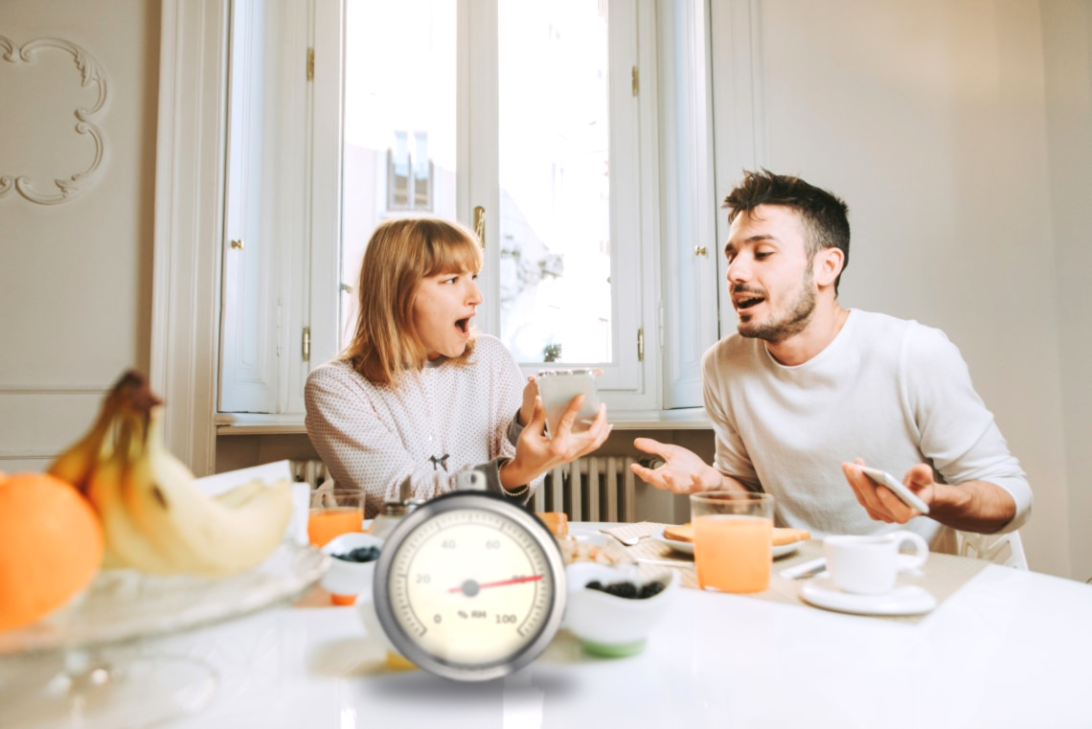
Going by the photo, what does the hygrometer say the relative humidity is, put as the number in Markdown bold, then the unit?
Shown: **80** %
